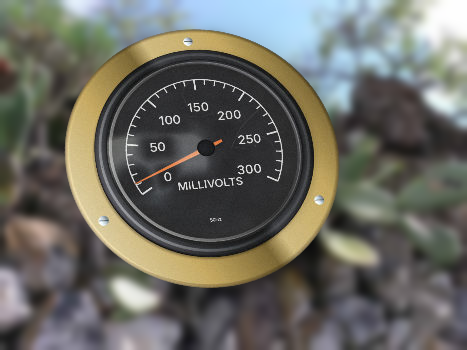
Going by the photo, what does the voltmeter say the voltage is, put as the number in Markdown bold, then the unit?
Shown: **10** mV
